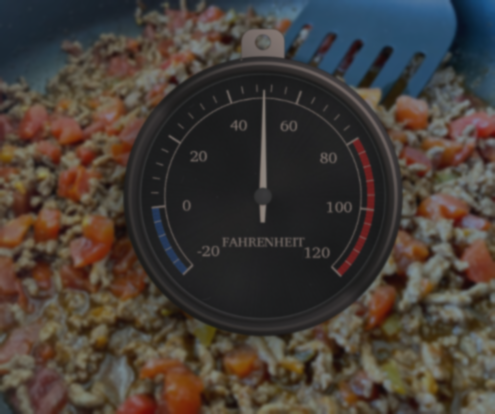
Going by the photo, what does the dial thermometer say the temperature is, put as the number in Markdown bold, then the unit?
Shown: **50** °F
